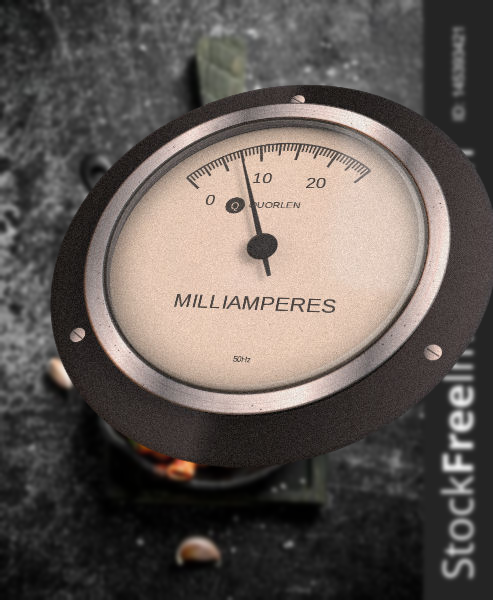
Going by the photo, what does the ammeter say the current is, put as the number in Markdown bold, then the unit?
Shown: **7.5** mA
